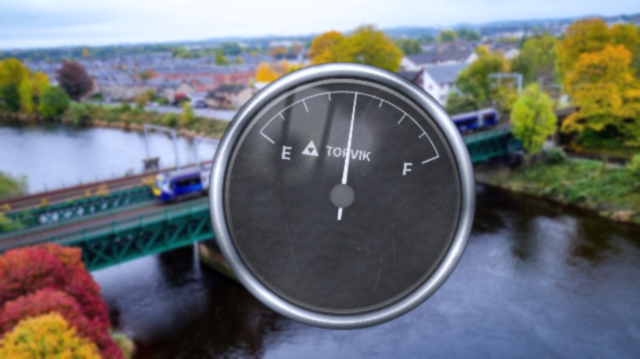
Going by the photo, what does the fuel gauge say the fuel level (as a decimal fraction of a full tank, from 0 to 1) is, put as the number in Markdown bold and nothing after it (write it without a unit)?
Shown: **0.5**
